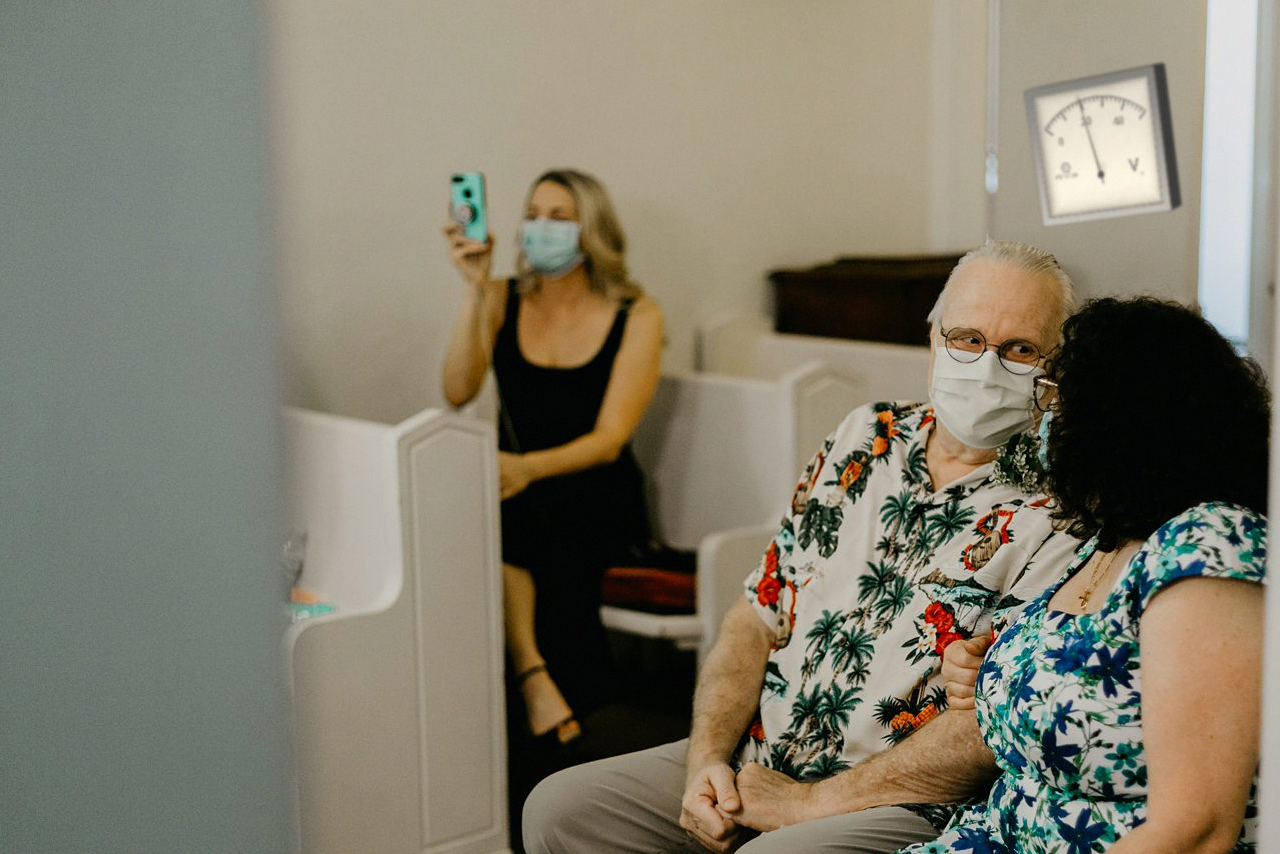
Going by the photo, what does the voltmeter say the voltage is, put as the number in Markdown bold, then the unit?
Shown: **20** V
